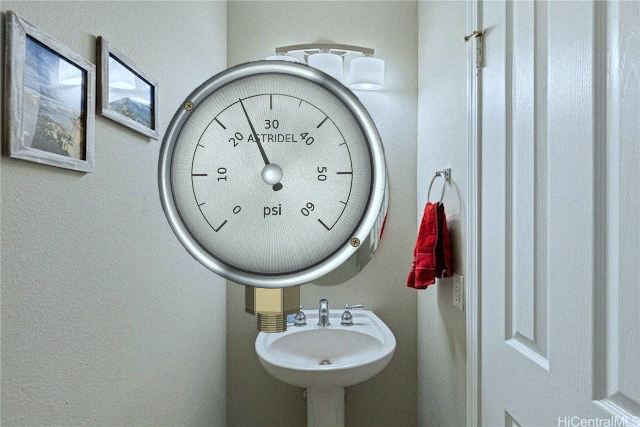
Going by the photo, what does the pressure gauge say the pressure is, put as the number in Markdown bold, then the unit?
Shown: **25** psi
